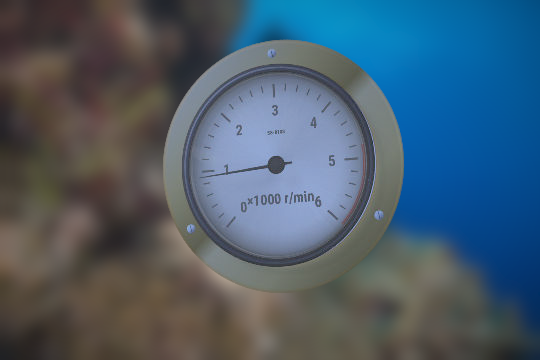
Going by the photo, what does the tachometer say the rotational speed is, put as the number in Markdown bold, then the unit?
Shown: **900** rpm
